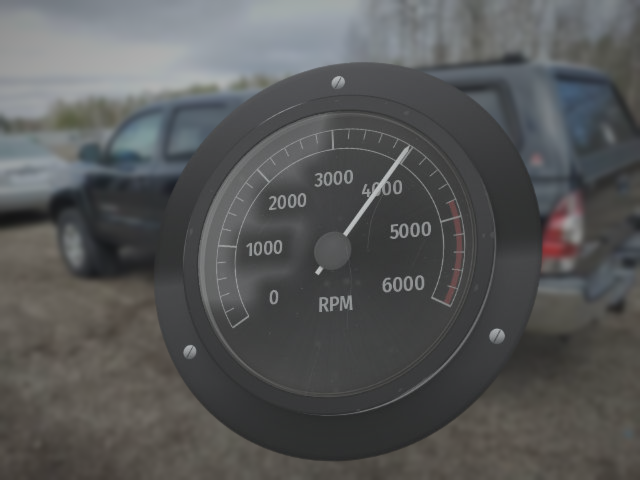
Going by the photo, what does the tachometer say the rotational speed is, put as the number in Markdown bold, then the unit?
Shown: **4000** rpm
